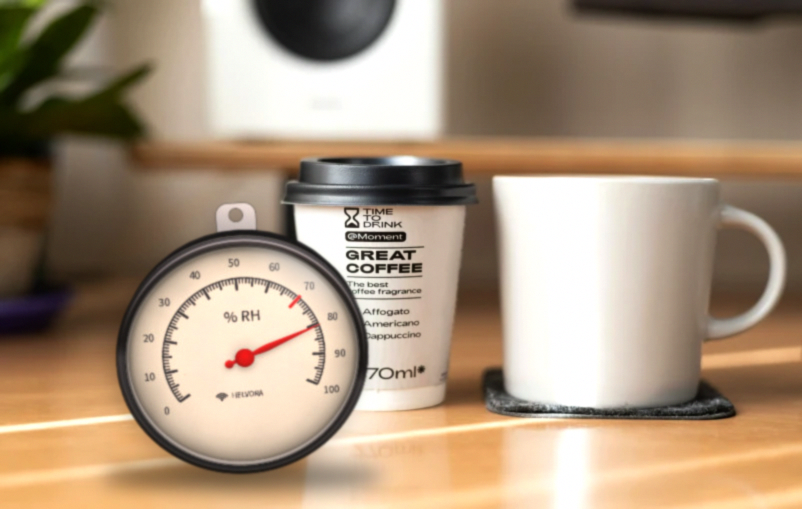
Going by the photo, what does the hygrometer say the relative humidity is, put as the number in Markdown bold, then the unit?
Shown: **80** %
